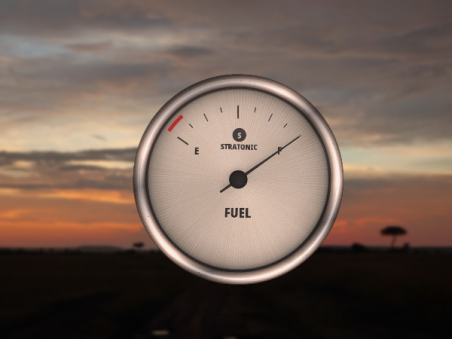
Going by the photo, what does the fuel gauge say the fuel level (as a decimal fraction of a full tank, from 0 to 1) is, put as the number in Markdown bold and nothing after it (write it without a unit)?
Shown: **1**
